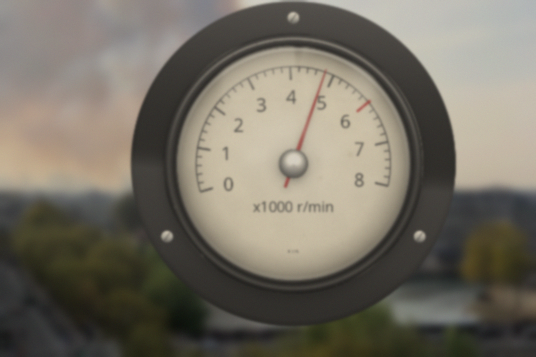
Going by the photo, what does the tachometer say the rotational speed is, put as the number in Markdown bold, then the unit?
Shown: **4800** rpm
